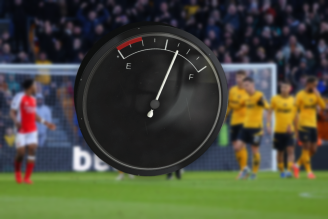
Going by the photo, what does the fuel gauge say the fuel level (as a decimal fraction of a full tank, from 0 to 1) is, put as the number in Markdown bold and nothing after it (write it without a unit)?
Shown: **0.625**
